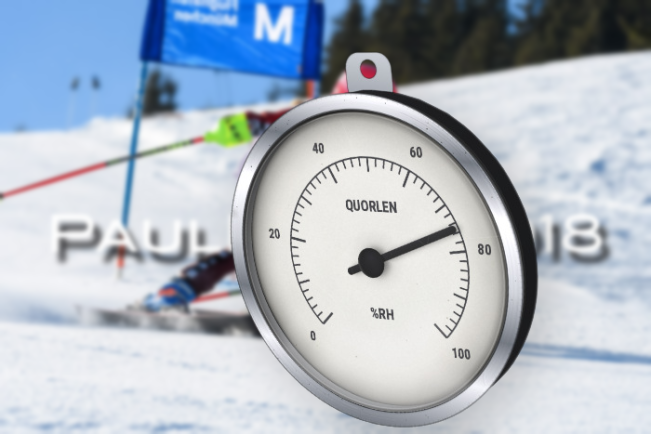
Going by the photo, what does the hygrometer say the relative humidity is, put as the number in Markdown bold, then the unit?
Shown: **75** %
